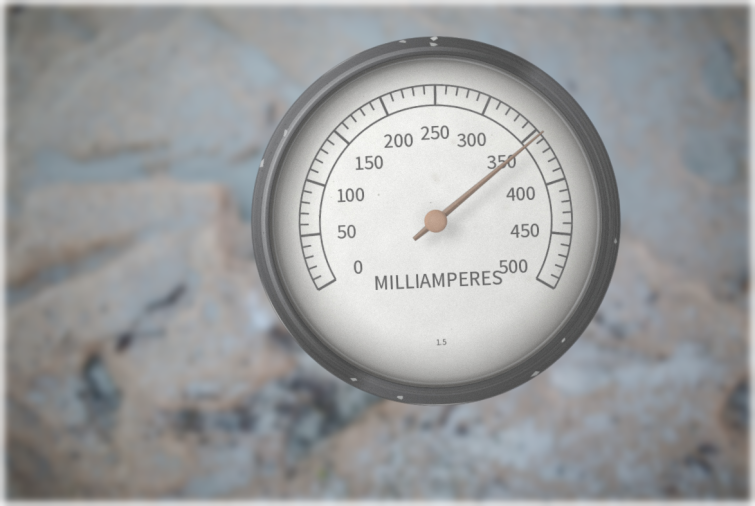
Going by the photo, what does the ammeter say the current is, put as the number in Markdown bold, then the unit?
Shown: **355** mA
